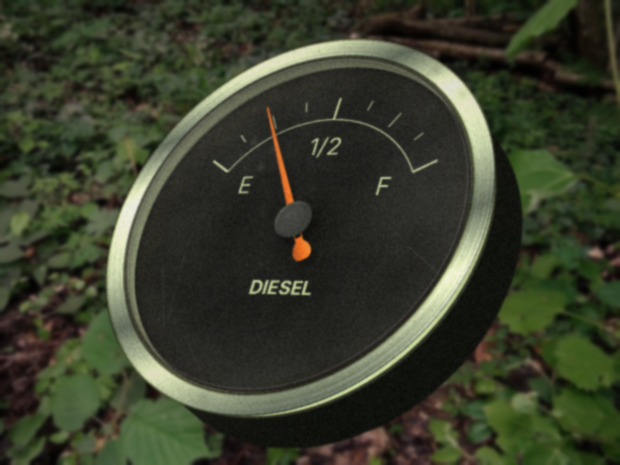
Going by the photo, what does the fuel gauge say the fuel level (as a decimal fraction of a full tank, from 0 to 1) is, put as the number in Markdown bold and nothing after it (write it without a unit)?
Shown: **0.25**
